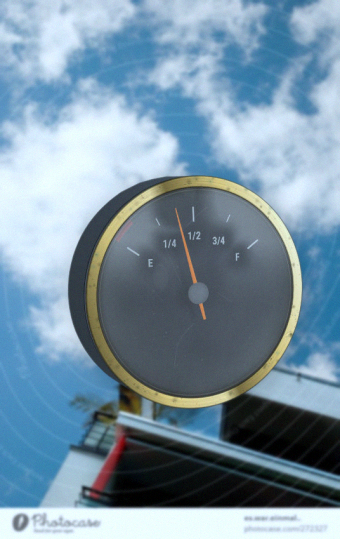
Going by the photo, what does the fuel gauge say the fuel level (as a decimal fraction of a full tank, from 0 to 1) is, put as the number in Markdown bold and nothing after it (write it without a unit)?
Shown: **0.375**
